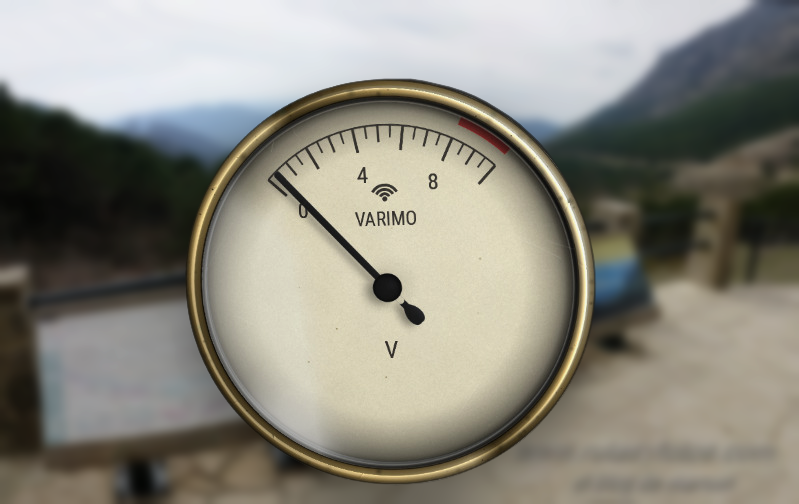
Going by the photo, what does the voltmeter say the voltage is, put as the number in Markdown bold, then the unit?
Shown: **0.5** V
